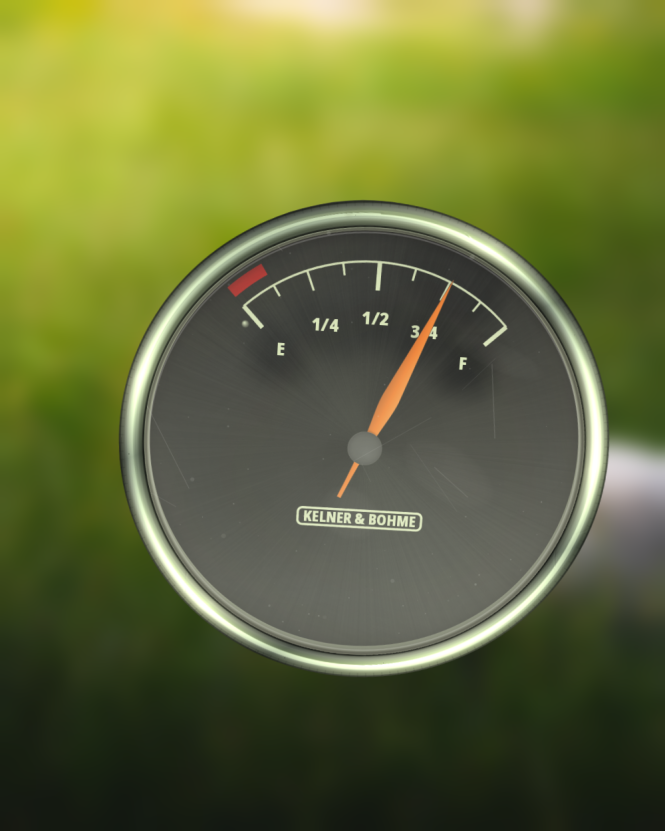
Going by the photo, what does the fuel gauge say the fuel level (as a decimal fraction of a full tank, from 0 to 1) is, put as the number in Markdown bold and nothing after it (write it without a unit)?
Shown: **0.75**
